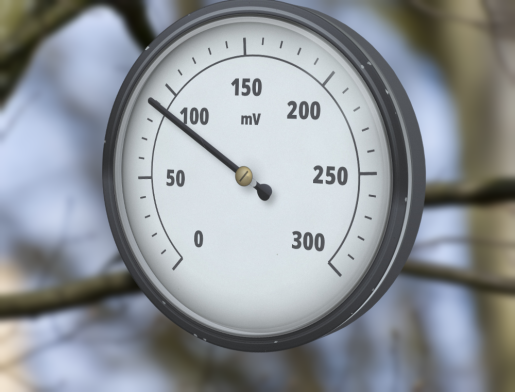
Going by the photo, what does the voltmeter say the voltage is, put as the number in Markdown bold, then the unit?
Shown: **90** mV
